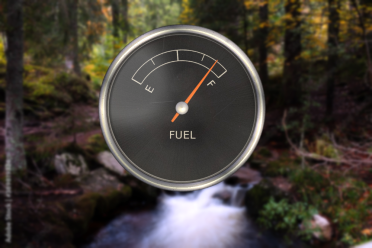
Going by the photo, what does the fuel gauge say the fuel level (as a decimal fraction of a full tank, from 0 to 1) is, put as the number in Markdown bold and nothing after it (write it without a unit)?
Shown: **0.875**
